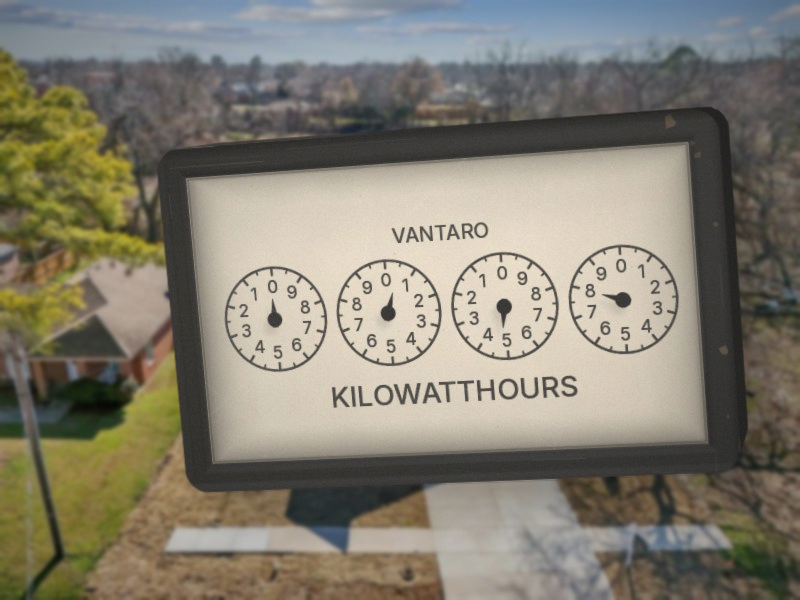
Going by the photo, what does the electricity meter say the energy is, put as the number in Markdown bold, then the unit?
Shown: **48** kWh
